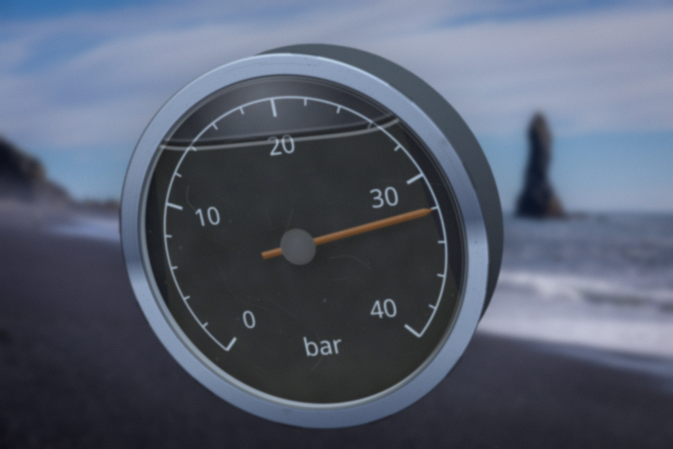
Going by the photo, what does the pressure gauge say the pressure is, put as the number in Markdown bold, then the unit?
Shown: **32** bar
